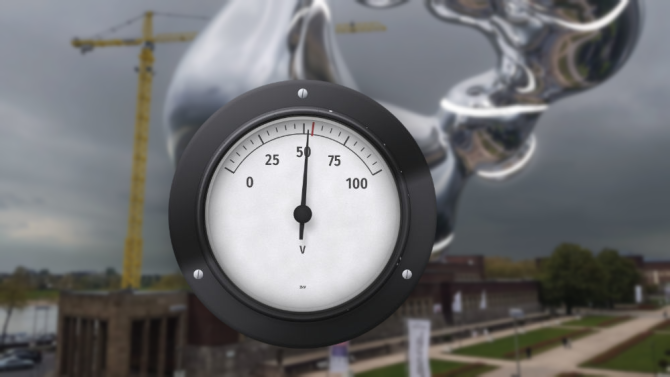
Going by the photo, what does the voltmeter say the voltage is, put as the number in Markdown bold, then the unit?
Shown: **52.5** V
